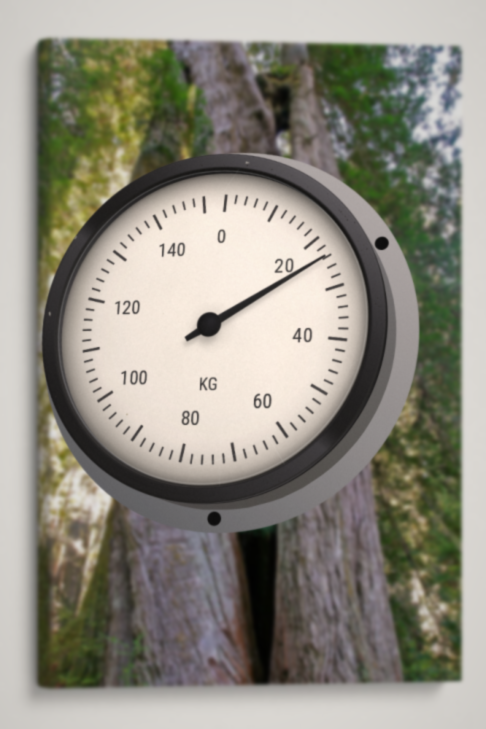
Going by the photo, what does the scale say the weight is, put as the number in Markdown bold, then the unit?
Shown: **24** kg
